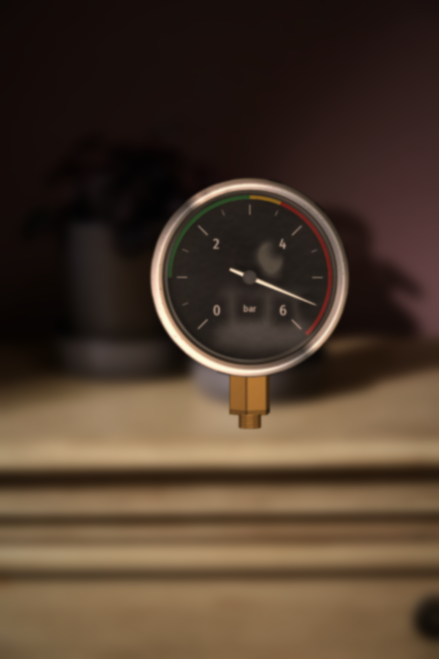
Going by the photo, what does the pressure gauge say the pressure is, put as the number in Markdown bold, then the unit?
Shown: **5.5** bar
